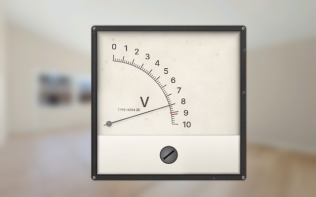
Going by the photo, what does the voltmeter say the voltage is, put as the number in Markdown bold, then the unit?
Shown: **8** V
